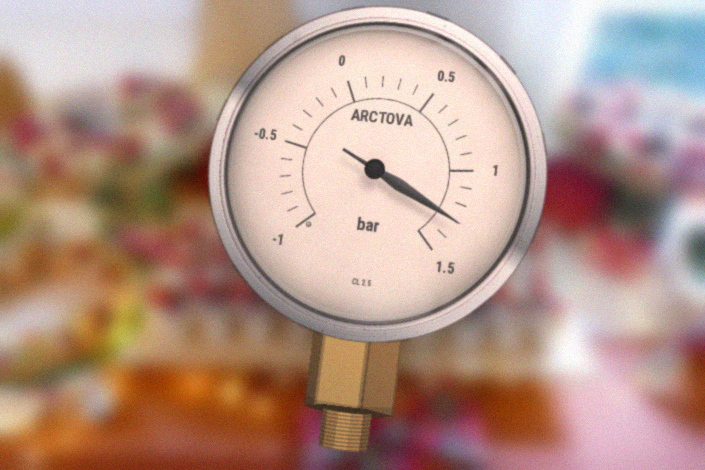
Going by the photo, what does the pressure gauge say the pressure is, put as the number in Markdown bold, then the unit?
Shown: **1.3** bar
